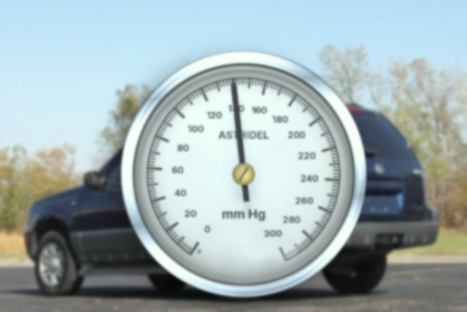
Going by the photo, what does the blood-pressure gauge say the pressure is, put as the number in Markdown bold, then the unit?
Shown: **140** mmHg
